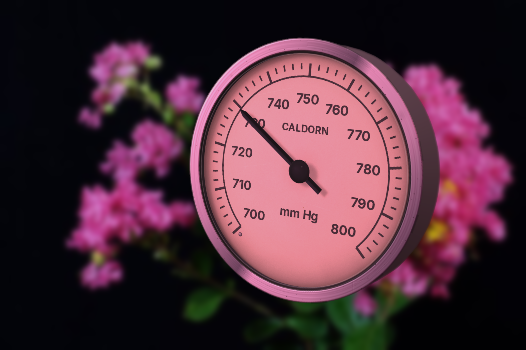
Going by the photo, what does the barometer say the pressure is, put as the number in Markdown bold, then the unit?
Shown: **730** mmHg
